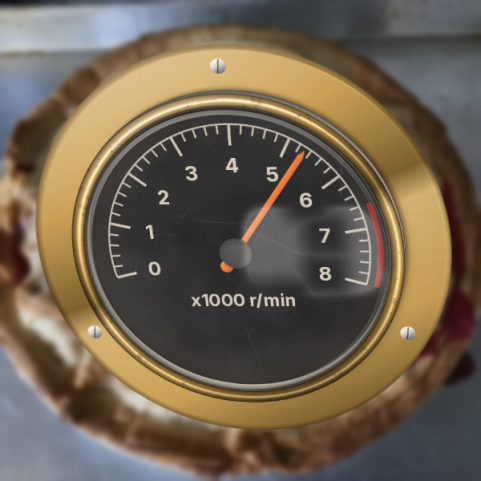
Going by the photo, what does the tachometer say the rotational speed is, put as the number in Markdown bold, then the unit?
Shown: **5300** rpm
